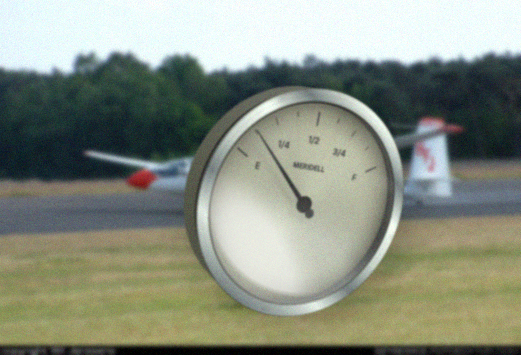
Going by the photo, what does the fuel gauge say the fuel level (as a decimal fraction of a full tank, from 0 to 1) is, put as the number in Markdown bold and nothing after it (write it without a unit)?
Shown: **0.125**
